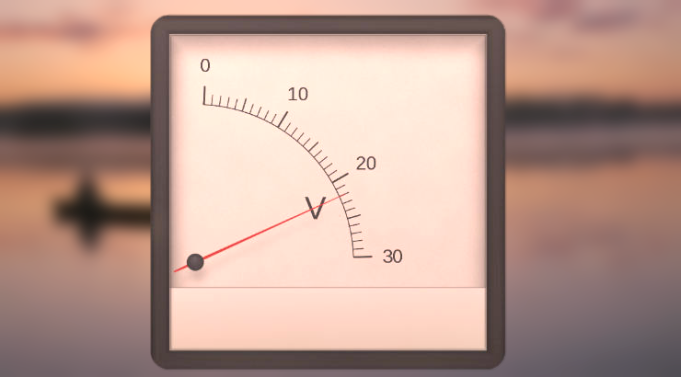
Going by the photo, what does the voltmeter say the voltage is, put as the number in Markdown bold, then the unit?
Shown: **22** V
